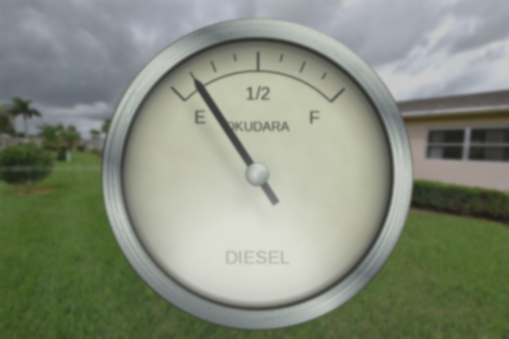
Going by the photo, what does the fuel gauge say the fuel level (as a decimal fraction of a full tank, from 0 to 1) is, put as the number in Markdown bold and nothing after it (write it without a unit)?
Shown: **0.125**
